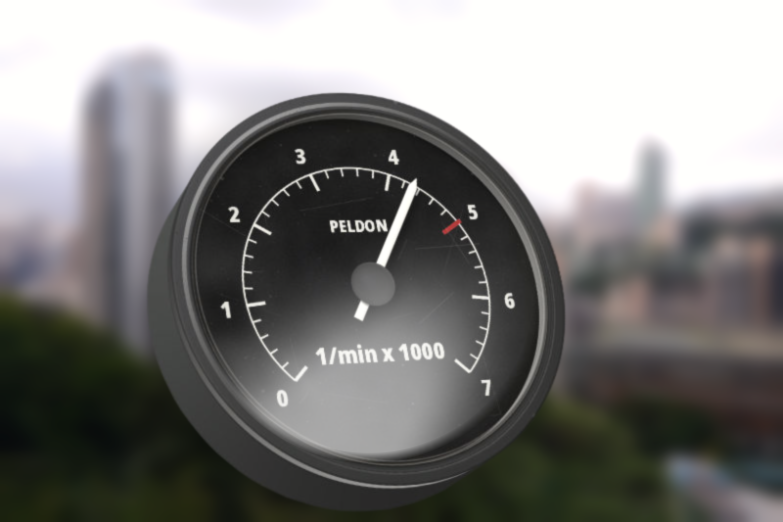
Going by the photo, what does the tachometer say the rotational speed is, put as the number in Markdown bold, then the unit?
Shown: **4300** rpm
